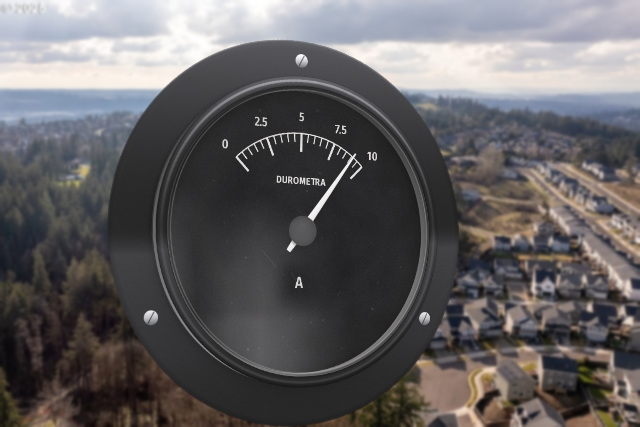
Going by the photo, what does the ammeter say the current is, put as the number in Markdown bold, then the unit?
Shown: **9** A
